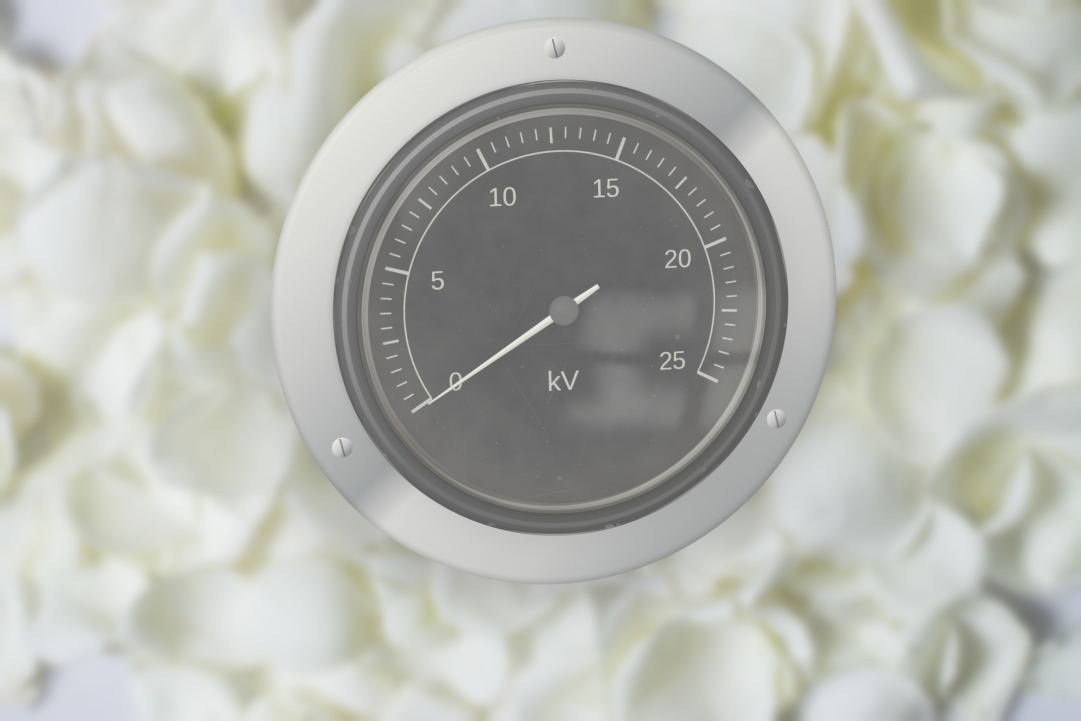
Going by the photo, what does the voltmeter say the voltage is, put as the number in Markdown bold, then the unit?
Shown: **0** kV
